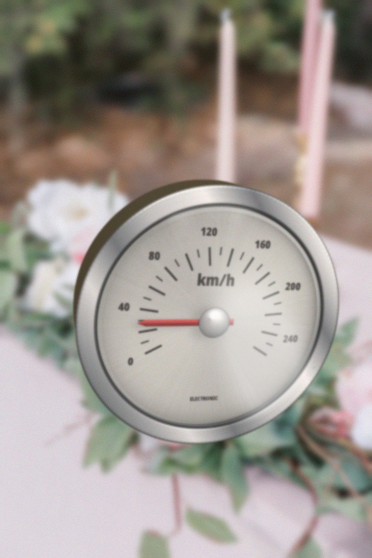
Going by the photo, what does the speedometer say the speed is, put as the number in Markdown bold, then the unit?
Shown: **30** km/h
